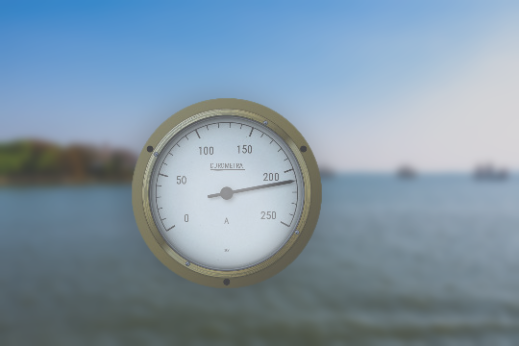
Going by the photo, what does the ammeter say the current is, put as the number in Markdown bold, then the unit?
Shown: **210** A
